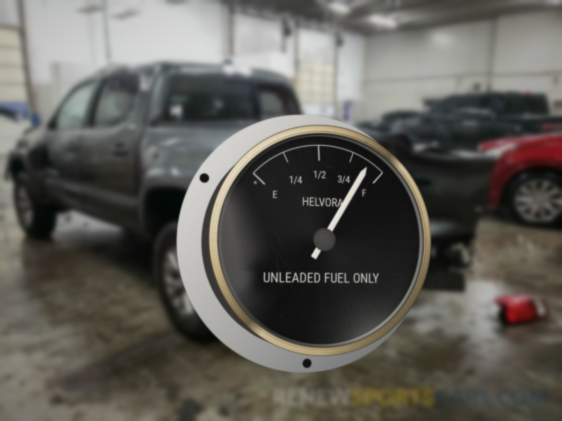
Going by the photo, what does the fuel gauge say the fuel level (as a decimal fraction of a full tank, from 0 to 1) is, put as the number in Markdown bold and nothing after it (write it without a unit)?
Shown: **0.875**
